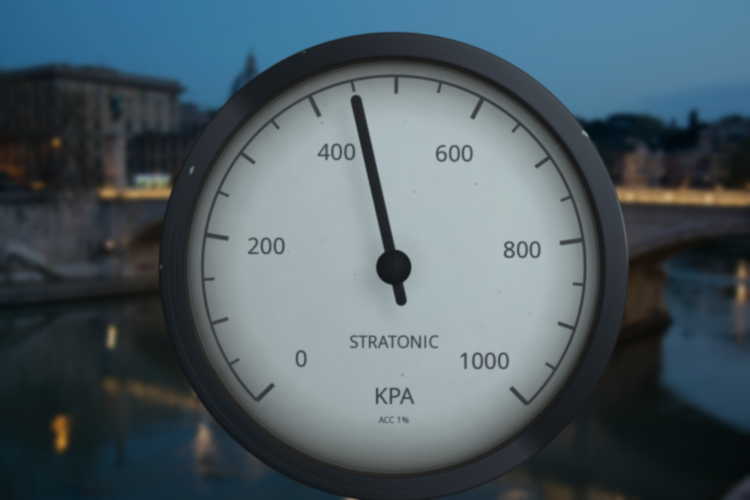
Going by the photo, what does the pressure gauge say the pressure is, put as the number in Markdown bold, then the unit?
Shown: **450** kPa
